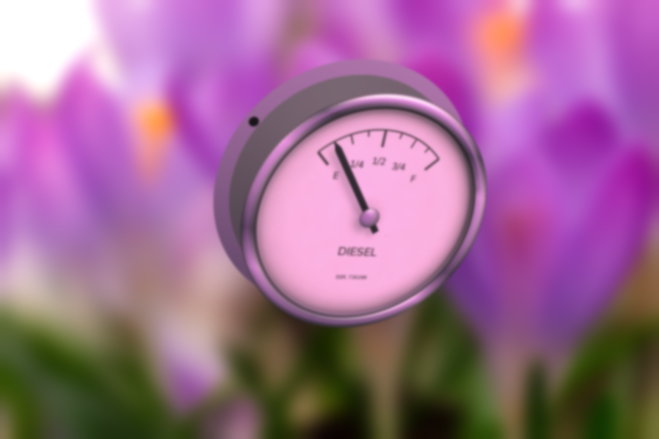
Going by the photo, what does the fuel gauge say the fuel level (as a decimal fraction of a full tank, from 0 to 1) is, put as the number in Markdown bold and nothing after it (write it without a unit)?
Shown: **0.125**
